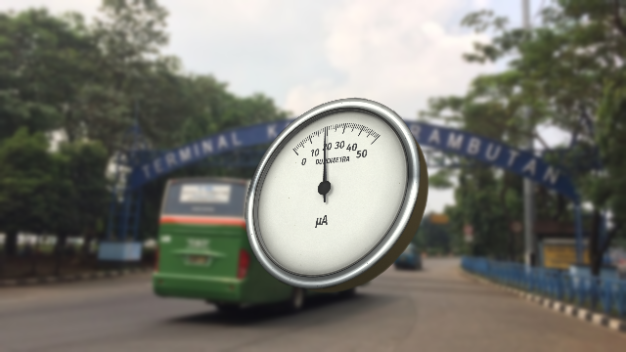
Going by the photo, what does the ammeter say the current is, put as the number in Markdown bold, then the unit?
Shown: **20** µA
